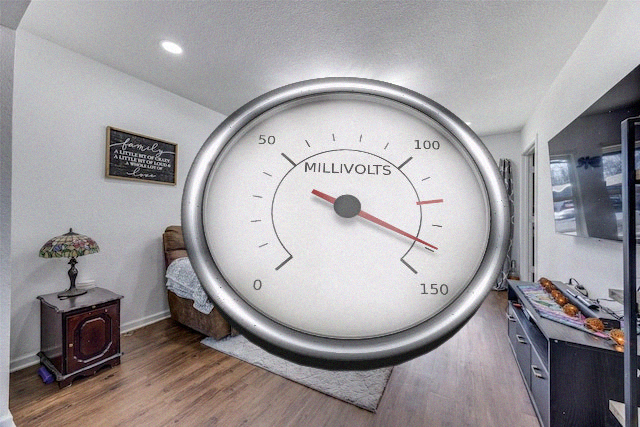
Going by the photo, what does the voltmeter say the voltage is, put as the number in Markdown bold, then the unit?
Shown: **140** mV
